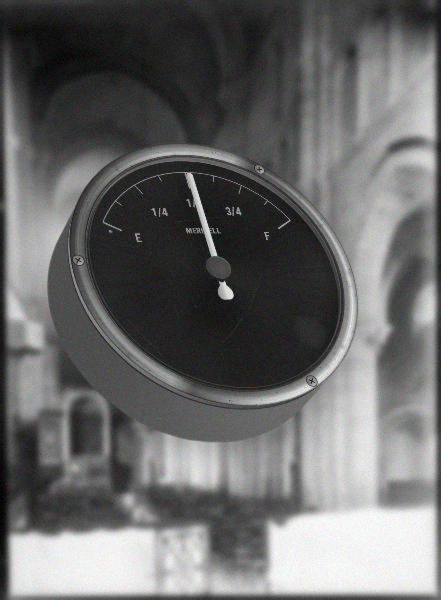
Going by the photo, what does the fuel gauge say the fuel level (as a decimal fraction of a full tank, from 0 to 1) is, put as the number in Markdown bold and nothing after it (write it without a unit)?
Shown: **0.5**
